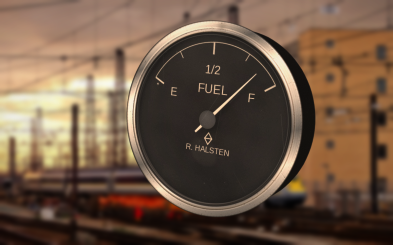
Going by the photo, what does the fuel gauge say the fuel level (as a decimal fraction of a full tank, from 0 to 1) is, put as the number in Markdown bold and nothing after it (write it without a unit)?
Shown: **0.875**
